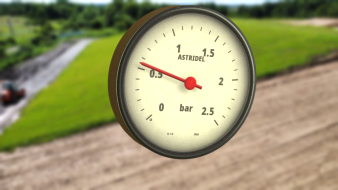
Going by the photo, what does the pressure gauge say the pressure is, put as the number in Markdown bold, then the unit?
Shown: **0.55** bar
